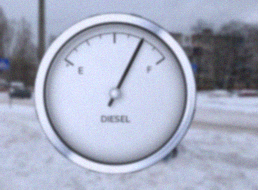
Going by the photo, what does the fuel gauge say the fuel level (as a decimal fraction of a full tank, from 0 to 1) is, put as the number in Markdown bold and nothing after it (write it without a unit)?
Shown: **0.75**
